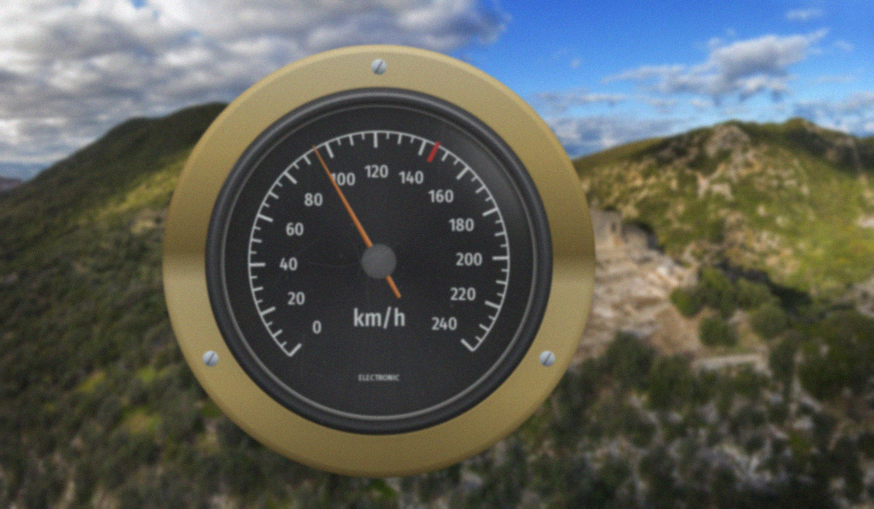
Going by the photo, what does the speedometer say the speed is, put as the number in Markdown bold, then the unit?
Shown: **95** km/h
